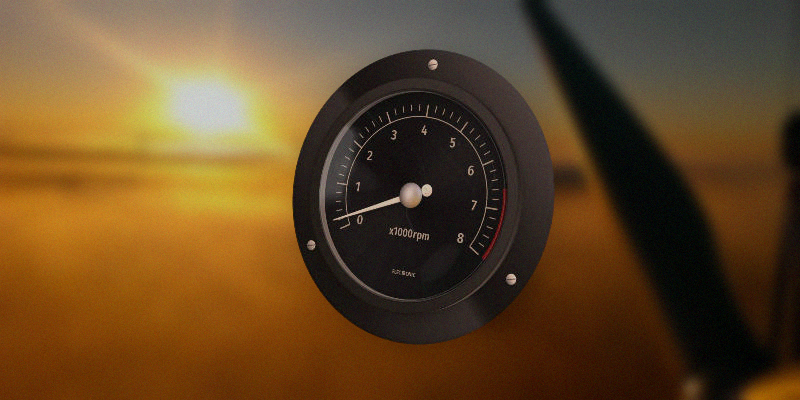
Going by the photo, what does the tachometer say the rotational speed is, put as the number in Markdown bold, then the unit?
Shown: **200** rpm
